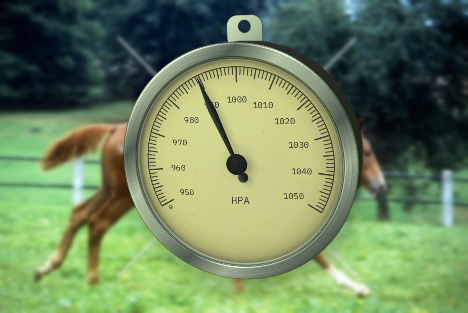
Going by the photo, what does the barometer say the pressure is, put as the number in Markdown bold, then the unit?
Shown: **990** hPa
